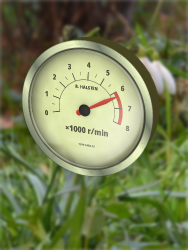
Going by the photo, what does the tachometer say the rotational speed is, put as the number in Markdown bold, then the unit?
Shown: **6250** rpm
